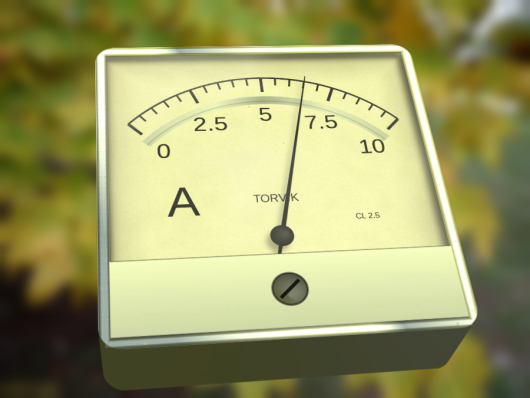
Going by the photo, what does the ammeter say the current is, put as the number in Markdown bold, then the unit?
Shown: **6.5** A
